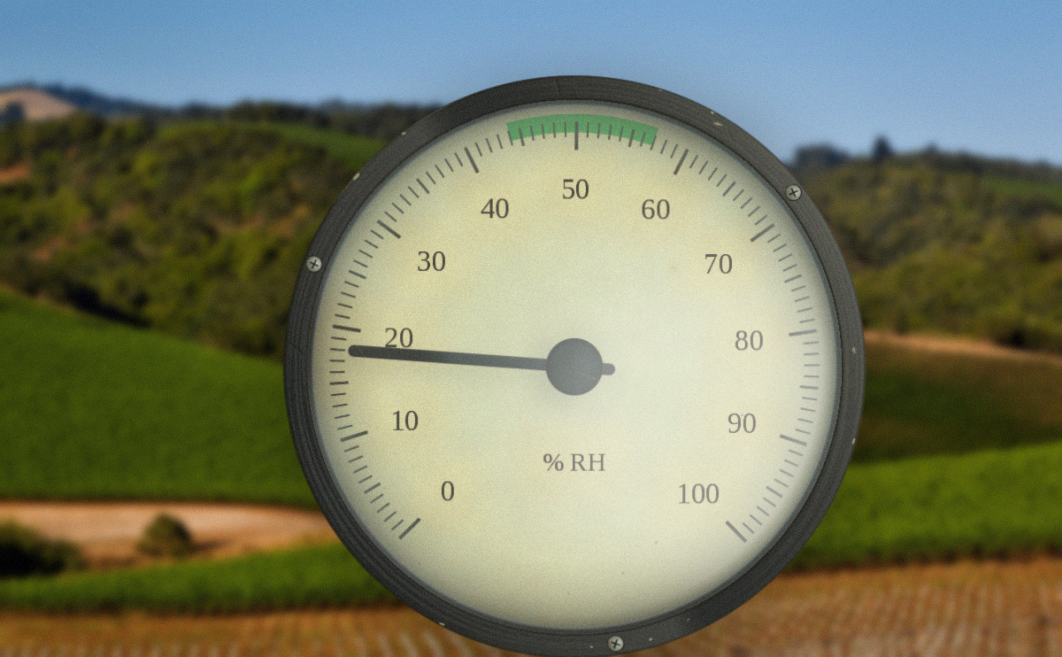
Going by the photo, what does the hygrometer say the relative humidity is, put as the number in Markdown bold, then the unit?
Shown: **18** %
